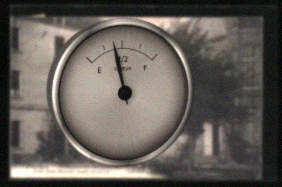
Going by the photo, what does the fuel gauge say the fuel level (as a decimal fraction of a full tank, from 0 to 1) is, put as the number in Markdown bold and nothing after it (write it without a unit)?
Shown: **0.375**
